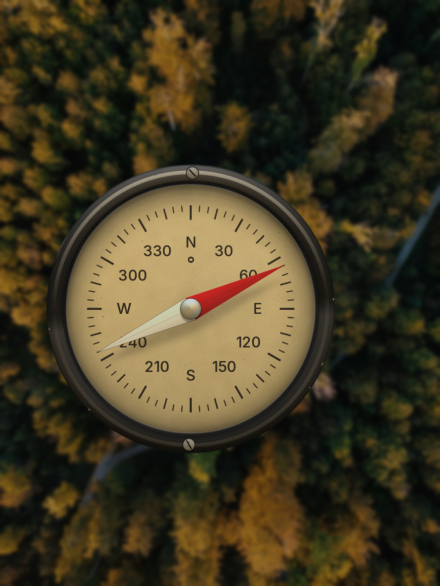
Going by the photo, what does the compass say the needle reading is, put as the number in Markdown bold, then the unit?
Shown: **65** °
